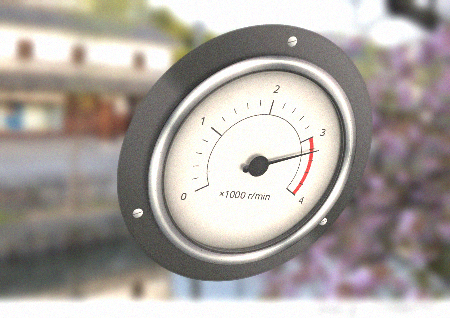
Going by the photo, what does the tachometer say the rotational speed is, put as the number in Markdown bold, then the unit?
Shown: **3200** rpm
